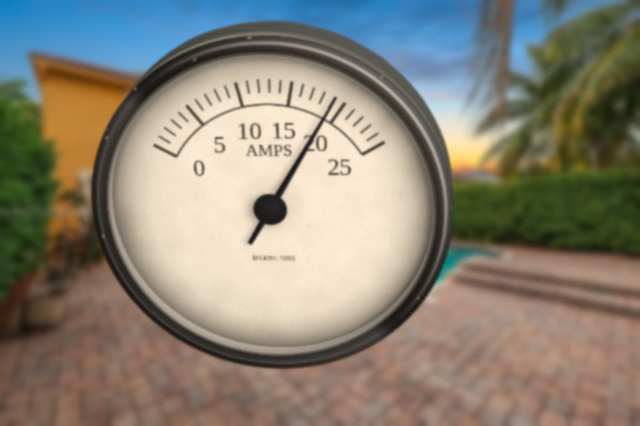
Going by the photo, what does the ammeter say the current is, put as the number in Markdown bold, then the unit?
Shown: **19** A
